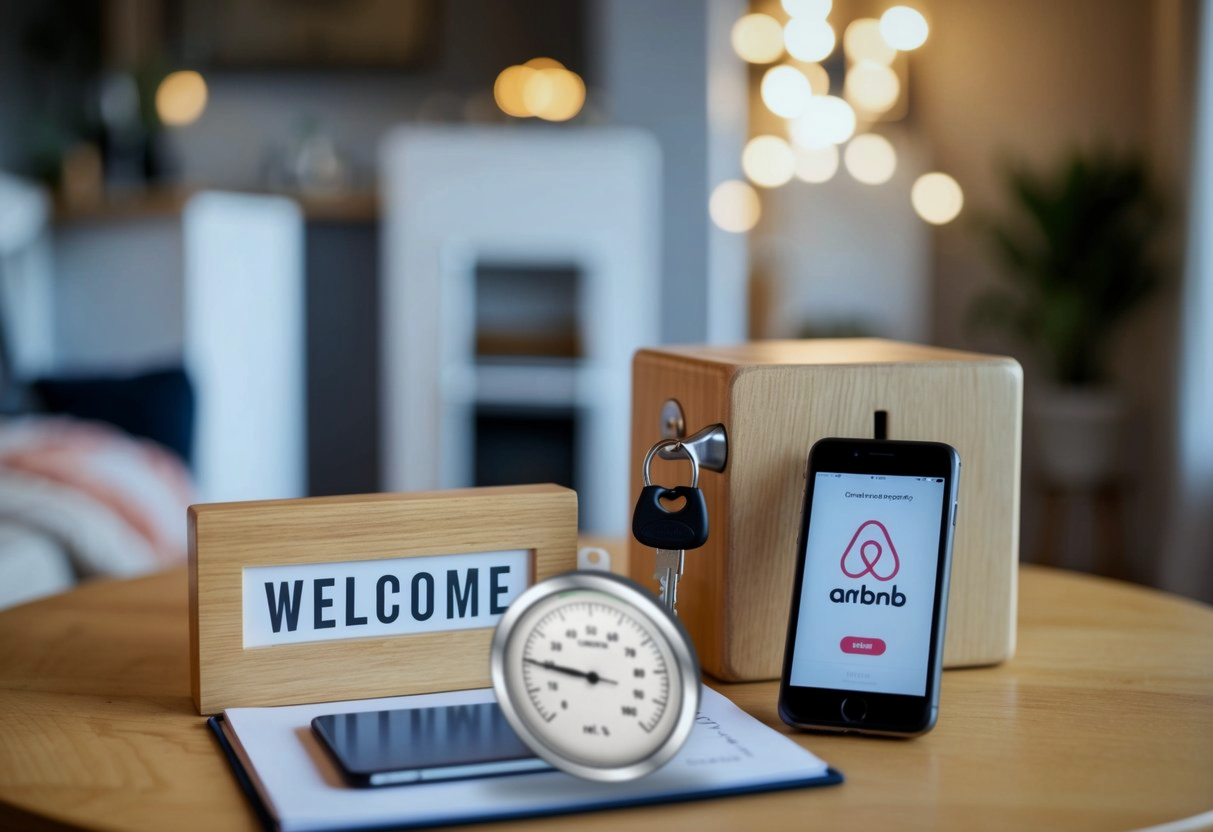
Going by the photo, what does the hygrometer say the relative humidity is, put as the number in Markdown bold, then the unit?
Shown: **20** %
